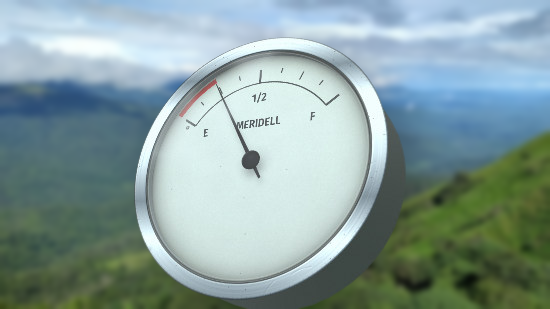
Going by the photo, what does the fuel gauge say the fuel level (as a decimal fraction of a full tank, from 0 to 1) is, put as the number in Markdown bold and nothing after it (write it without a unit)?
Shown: **0.25**
